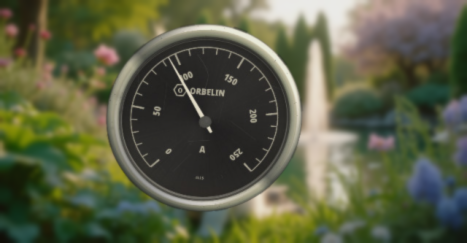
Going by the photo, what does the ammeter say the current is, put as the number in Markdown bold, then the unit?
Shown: **95** A
